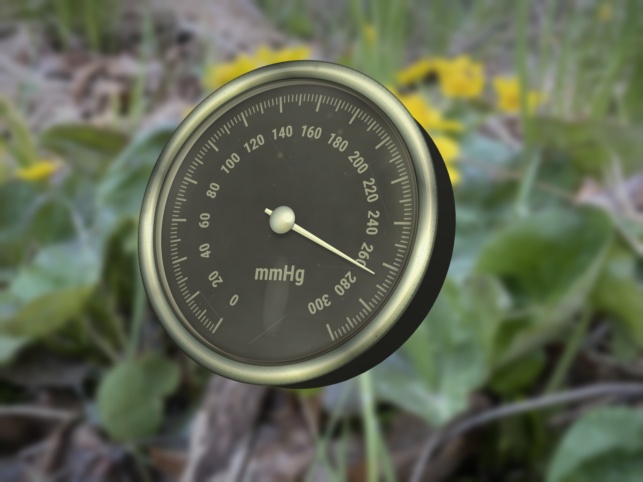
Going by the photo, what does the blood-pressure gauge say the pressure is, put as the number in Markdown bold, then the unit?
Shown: **266** mmHg
